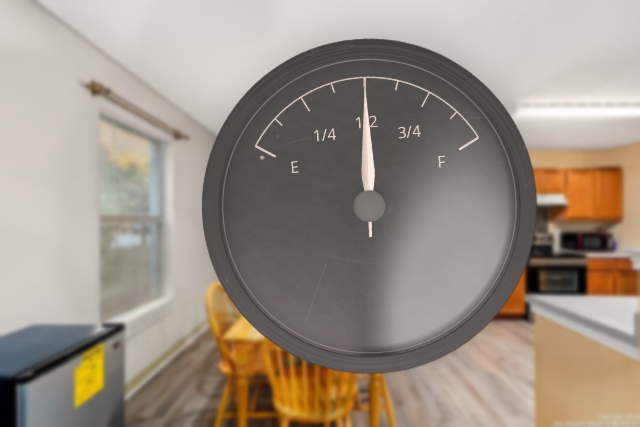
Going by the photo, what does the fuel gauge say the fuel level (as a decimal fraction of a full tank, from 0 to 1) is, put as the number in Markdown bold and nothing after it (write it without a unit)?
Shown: **0.5**
